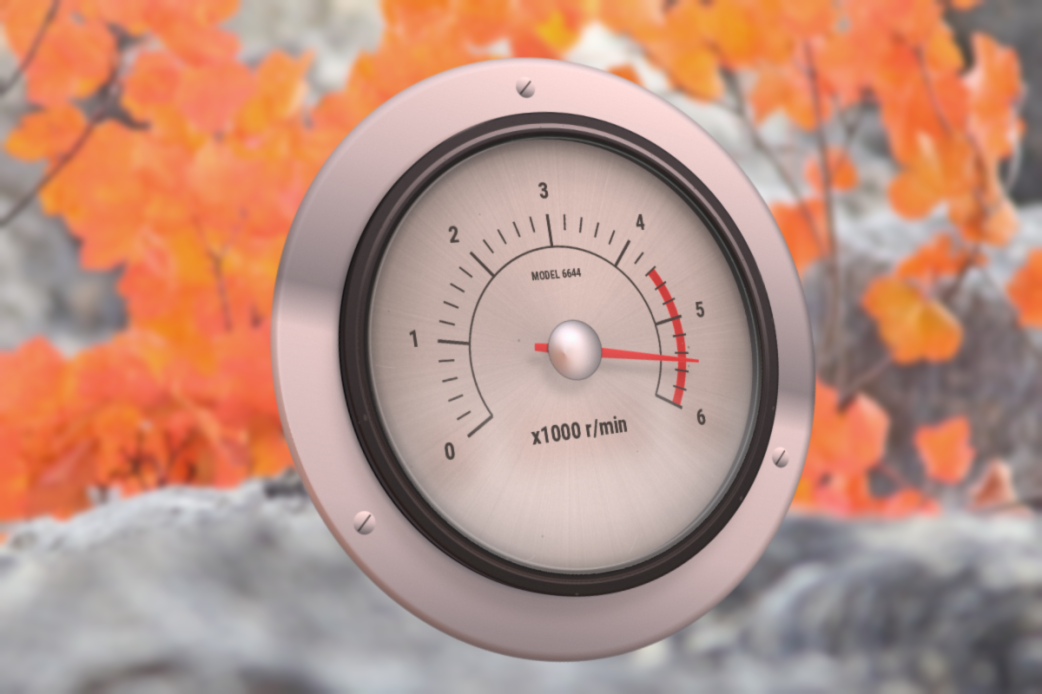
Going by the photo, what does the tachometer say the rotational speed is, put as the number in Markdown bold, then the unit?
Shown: **5500** rpm
